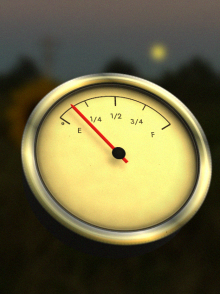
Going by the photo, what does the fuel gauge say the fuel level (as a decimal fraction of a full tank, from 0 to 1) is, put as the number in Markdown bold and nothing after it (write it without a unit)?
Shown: **0.125**
